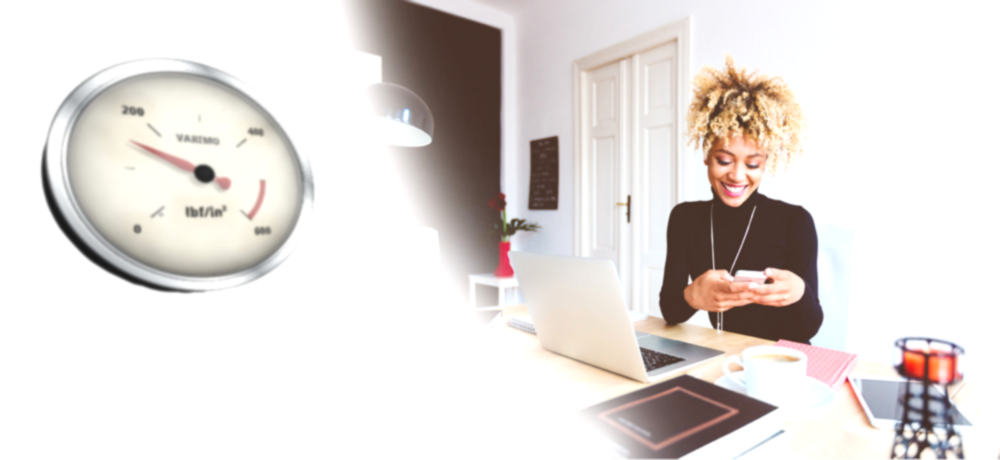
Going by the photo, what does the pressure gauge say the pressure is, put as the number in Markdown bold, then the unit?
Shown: **150** psi
